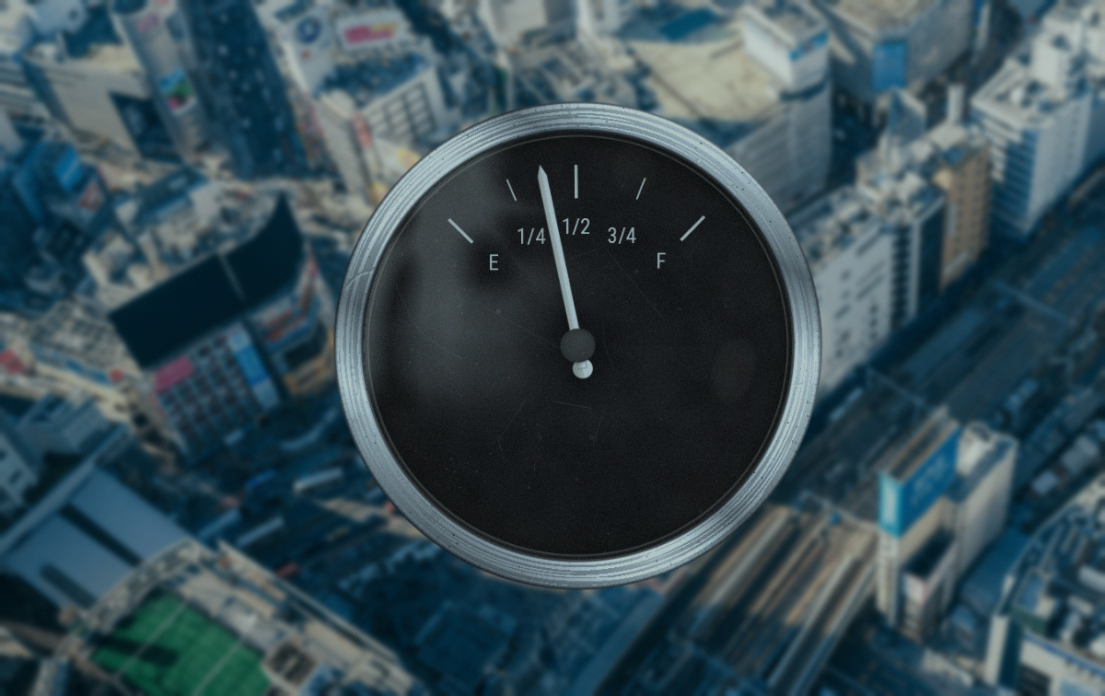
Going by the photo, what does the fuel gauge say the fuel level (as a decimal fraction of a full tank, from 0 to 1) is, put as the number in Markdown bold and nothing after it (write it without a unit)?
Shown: **0.375**
